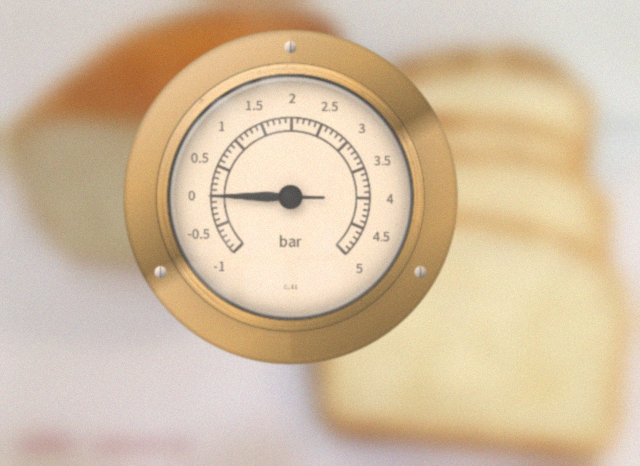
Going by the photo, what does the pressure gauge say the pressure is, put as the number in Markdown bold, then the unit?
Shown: **0** bar
